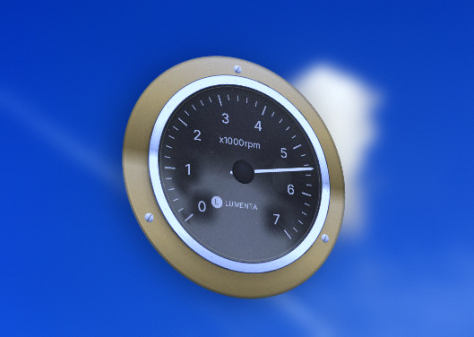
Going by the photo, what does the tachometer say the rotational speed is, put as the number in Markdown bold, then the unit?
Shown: **5500** rpm
